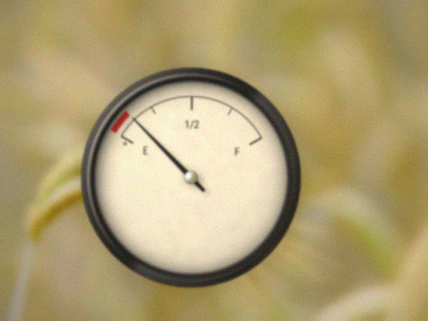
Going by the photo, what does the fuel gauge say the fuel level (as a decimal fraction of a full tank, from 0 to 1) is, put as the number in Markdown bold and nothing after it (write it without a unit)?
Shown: **0.125**
